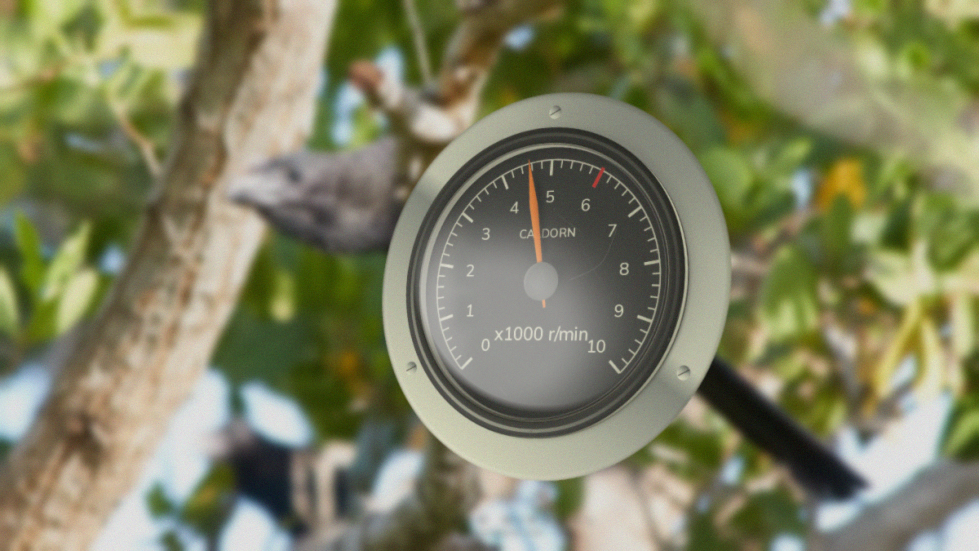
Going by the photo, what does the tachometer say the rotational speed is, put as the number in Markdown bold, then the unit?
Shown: **4600** rpm
